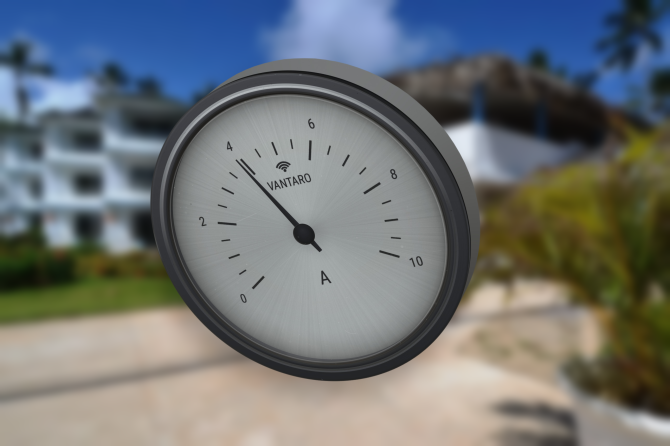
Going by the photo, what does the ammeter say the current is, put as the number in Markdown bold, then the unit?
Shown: **4** A
